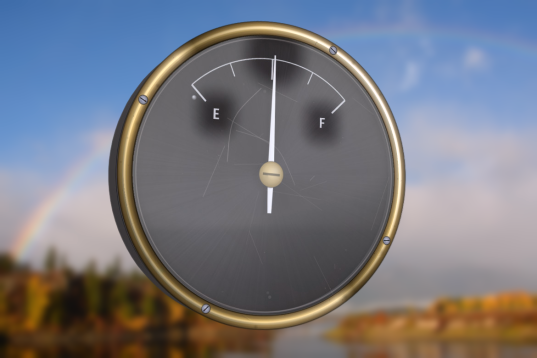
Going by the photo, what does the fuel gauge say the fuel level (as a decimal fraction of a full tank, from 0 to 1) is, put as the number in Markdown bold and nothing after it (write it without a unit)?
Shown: **0.5**
